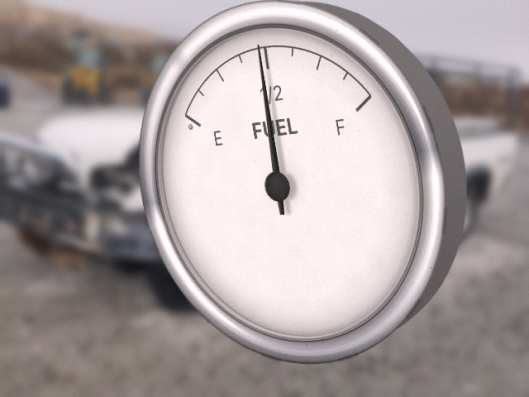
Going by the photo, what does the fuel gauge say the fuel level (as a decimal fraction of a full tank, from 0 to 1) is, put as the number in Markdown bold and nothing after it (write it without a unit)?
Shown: **0.5**
